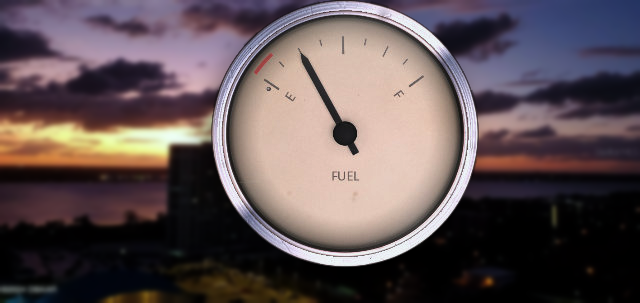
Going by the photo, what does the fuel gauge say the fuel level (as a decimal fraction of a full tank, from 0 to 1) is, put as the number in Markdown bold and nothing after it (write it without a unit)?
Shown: **0.25**
